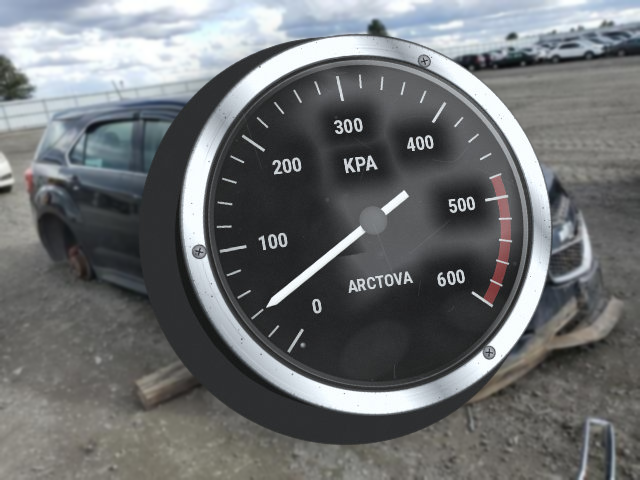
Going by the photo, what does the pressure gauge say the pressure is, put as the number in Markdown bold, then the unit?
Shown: **40** kPa
